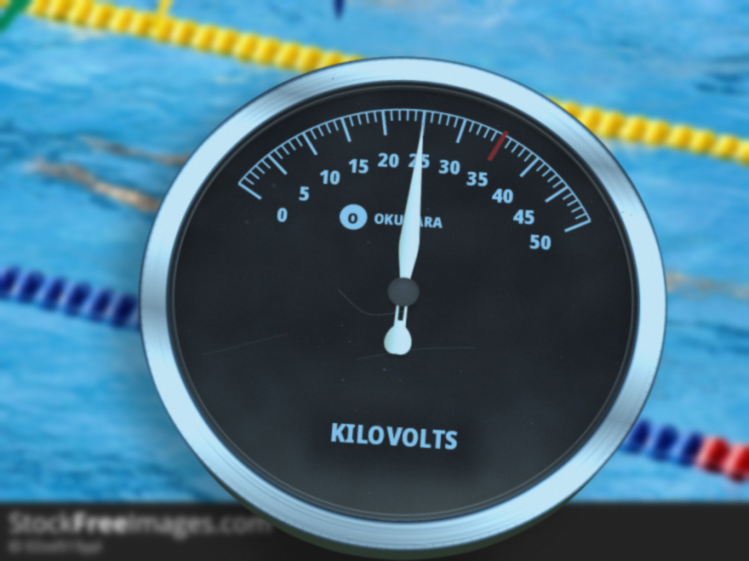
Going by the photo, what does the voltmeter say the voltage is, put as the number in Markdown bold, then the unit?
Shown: **25** kV
